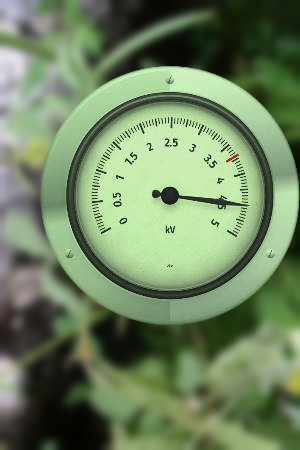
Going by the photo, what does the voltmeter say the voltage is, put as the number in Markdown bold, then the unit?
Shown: **4.5** kV
